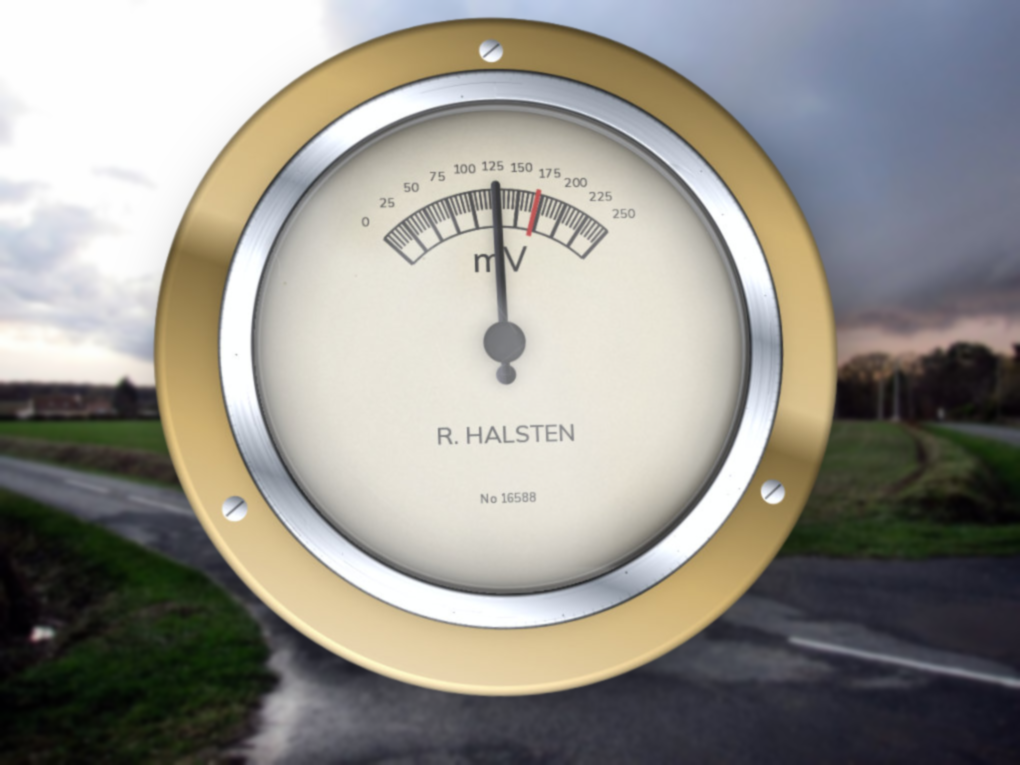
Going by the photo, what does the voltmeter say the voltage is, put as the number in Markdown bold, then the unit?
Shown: **125** mV
